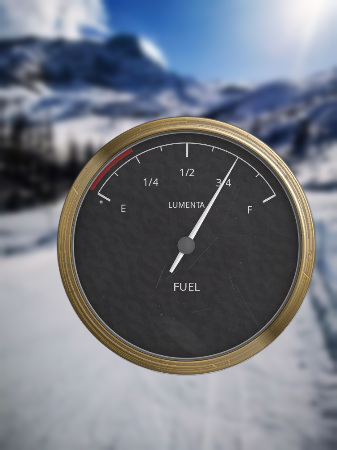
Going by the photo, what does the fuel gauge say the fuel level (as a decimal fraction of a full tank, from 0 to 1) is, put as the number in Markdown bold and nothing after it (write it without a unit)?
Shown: **0.75**
